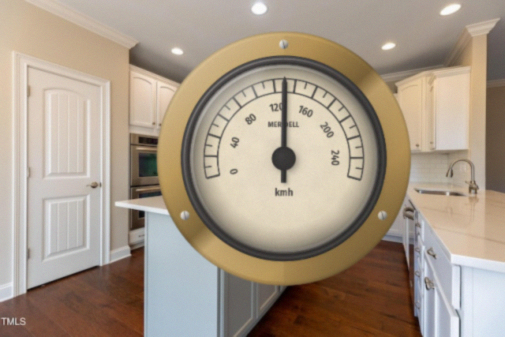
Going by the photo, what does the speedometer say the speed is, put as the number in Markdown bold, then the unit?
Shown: **130** km/h
